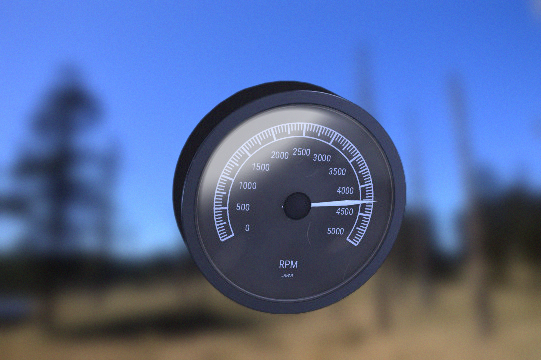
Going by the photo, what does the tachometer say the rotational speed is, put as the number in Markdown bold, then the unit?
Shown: **4250** rpm
